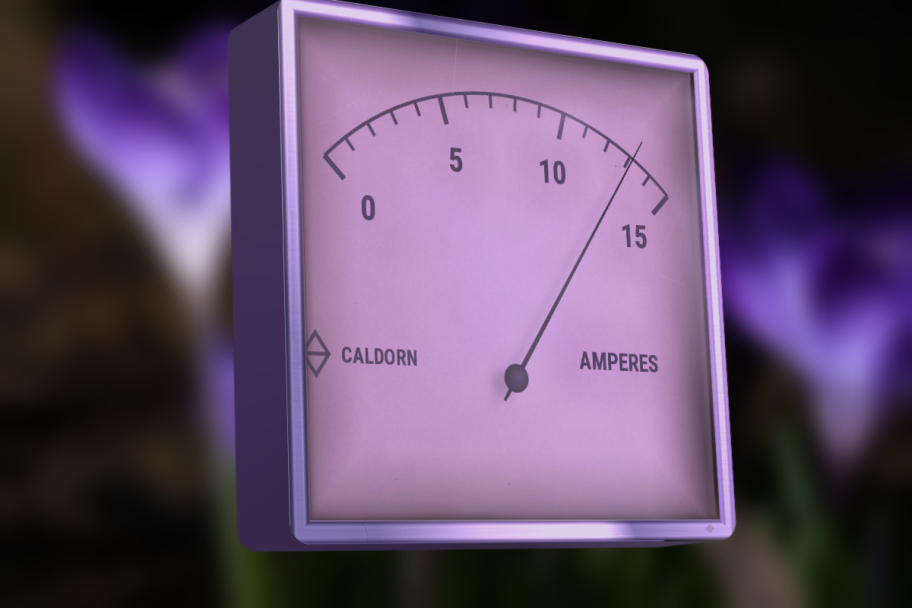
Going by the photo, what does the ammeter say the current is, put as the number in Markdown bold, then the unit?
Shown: **13** A
